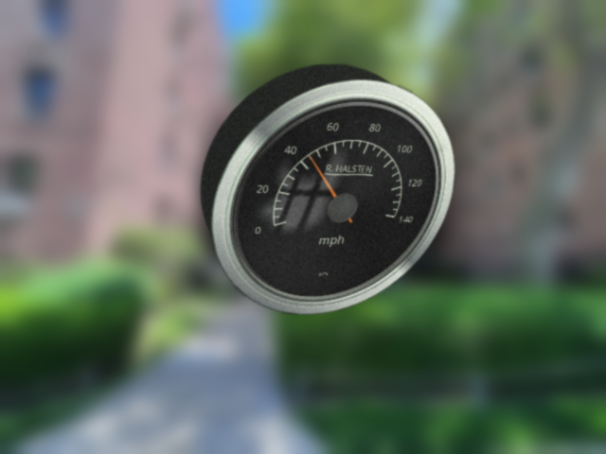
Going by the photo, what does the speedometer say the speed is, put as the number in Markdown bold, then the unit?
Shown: **45** mph
